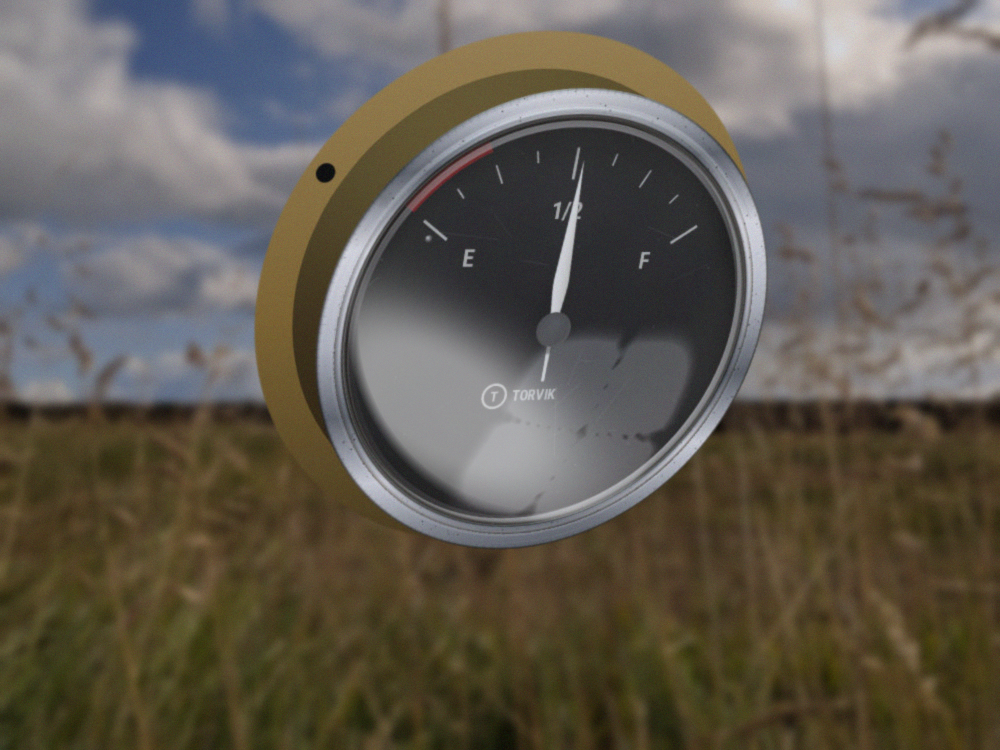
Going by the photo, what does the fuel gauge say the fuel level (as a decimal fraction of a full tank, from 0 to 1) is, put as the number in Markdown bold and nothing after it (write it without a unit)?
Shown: **0.5**
